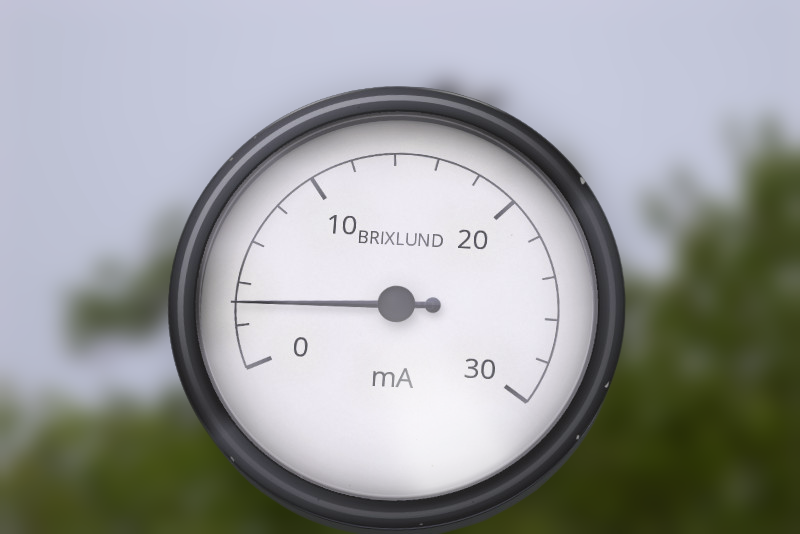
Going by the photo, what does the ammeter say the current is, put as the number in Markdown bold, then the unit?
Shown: **3** mA
